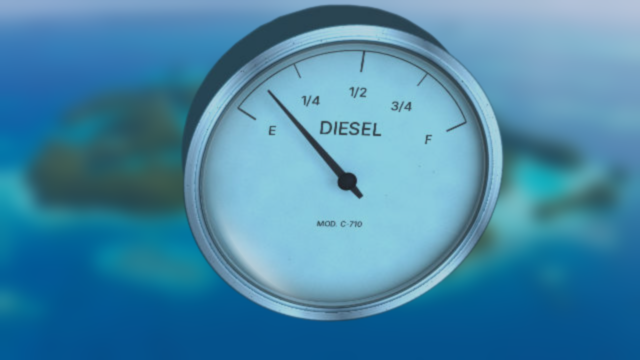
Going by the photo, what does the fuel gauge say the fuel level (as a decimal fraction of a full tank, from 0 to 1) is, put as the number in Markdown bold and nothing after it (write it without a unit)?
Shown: **0.125**
